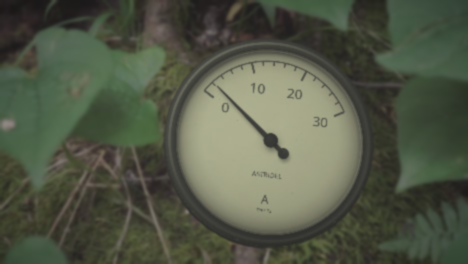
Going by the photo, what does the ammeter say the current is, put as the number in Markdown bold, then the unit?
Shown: **2** A
